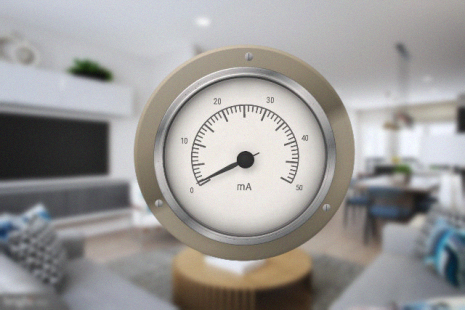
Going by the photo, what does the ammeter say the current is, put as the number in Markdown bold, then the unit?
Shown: **1** mA
